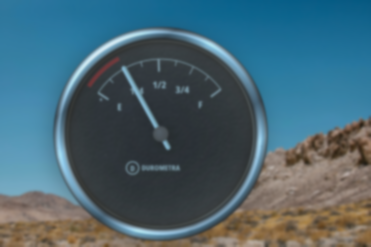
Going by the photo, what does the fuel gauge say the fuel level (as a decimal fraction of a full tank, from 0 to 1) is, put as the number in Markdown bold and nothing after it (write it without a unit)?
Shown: **0.25**
